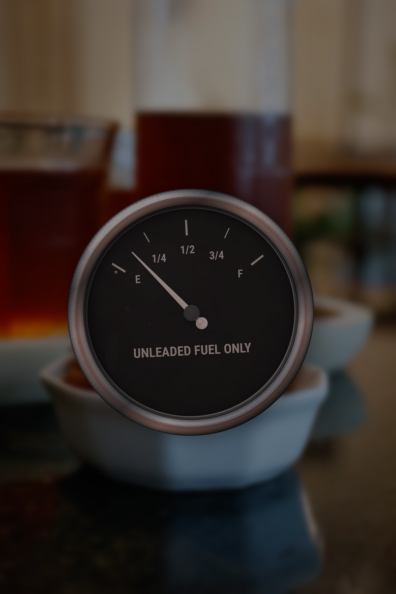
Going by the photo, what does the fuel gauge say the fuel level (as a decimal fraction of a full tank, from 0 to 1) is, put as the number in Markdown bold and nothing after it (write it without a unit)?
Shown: **0.125**
